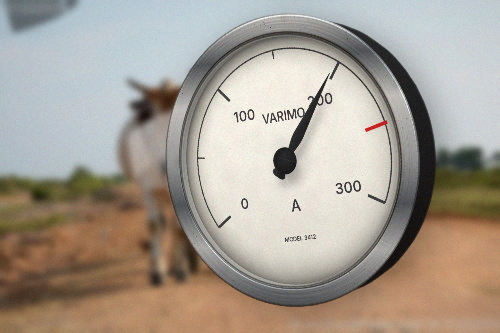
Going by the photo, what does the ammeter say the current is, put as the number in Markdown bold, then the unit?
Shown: **200** A
